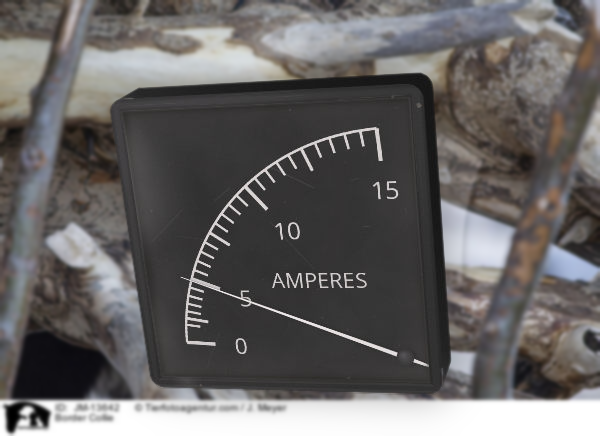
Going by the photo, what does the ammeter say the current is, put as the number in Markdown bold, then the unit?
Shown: **5** A
